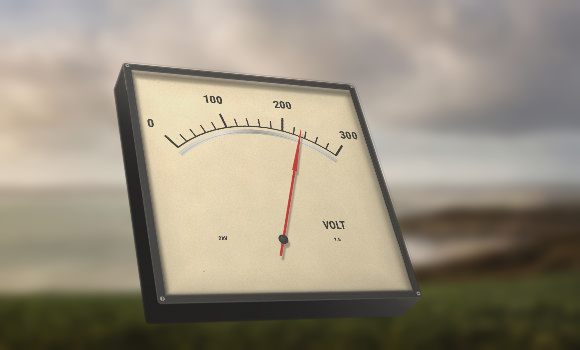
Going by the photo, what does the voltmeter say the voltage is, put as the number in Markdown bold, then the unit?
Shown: **230** V
